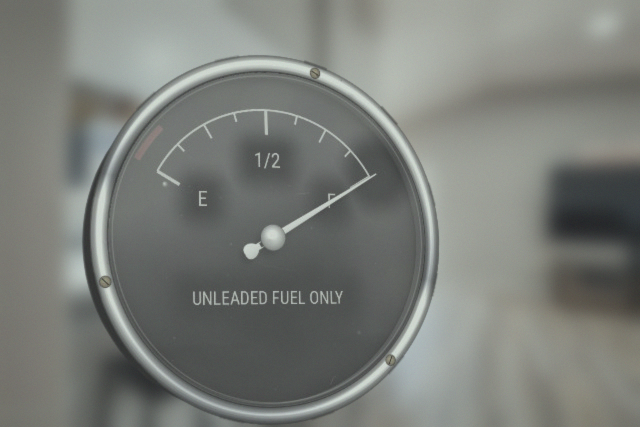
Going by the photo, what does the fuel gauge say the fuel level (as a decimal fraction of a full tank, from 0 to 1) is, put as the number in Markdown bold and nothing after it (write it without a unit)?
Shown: **1**
